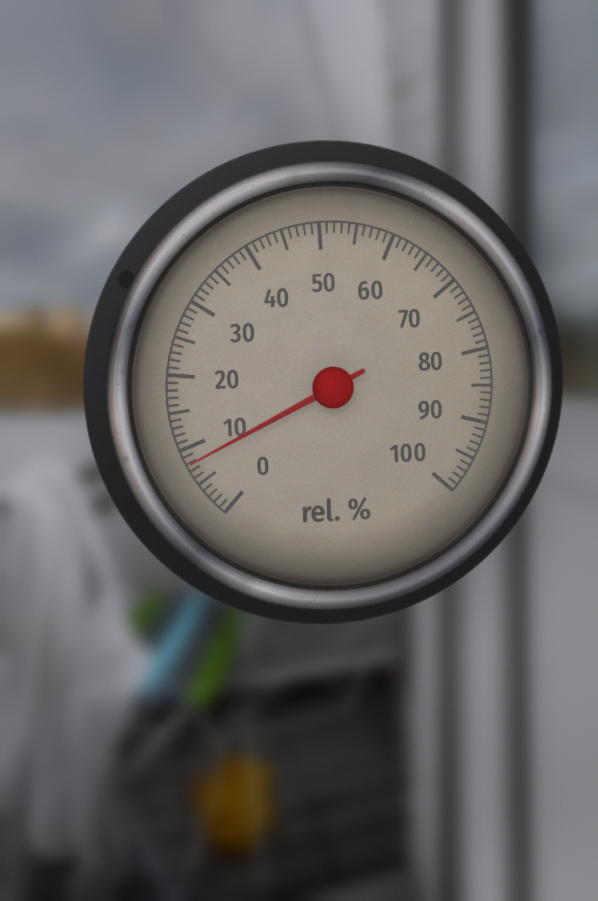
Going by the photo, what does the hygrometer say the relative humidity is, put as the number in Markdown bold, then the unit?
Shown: **8** %
